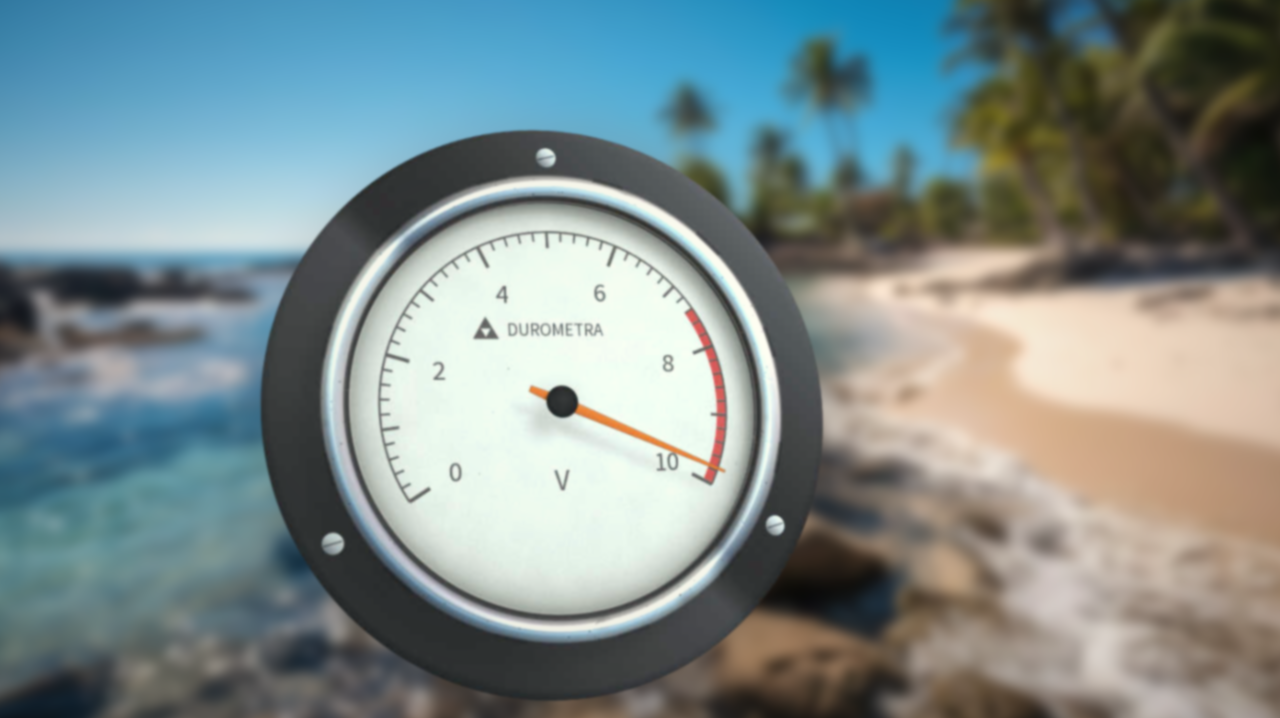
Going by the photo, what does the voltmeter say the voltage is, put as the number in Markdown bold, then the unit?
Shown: **9.8** V
